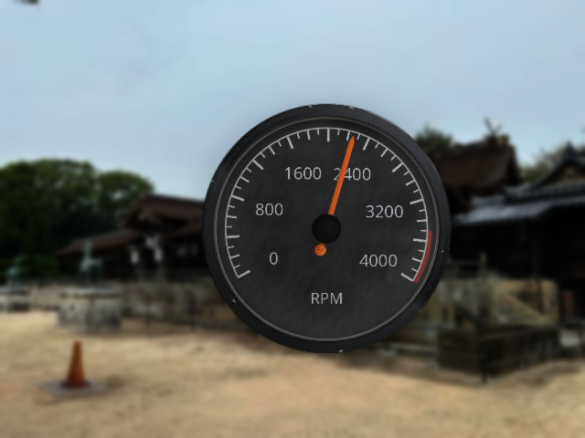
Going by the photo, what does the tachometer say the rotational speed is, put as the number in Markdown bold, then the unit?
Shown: **2250** rpm
